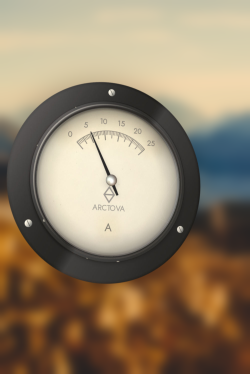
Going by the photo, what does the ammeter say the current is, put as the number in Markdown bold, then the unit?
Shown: **5** A
